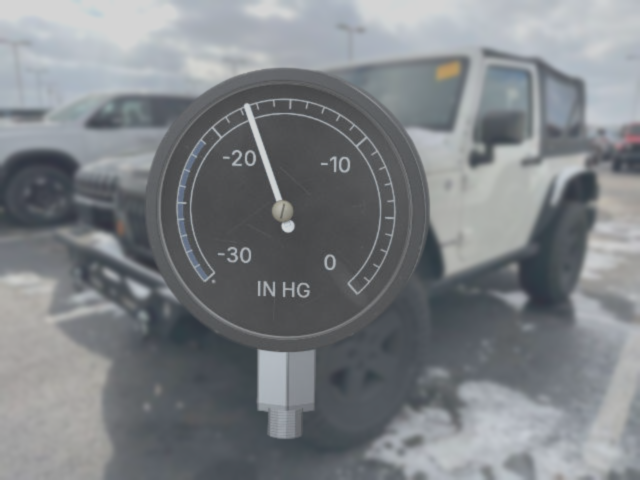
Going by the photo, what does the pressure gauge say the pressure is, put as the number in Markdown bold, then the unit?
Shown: **-17.5** inHg
